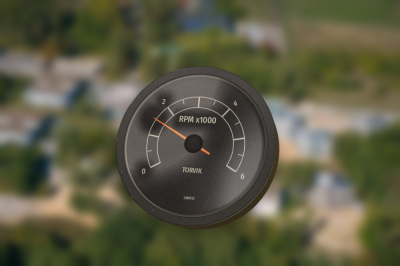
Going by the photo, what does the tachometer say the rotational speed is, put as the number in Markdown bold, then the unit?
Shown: **1500** rpm
